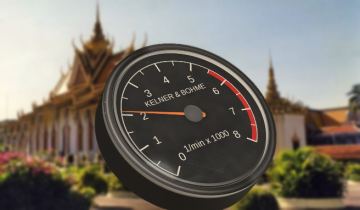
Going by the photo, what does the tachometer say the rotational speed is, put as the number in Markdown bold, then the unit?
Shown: **2000** rpm
